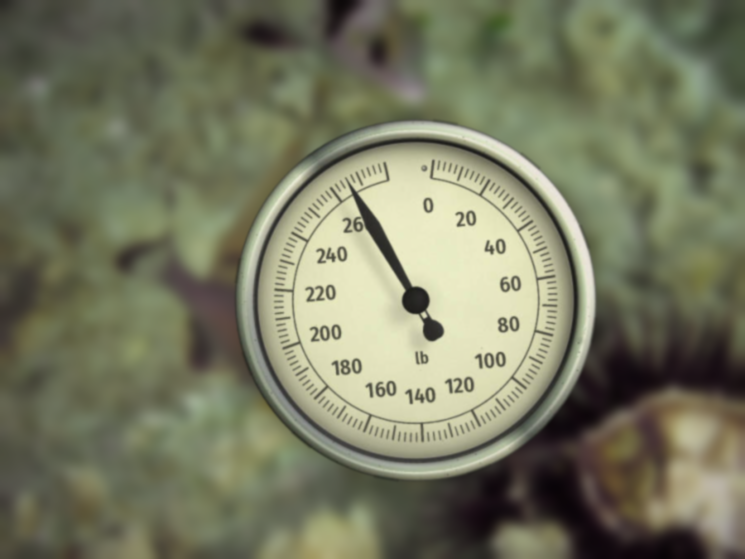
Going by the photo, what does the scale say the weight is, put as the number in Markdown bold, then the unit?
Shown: **266** lb
